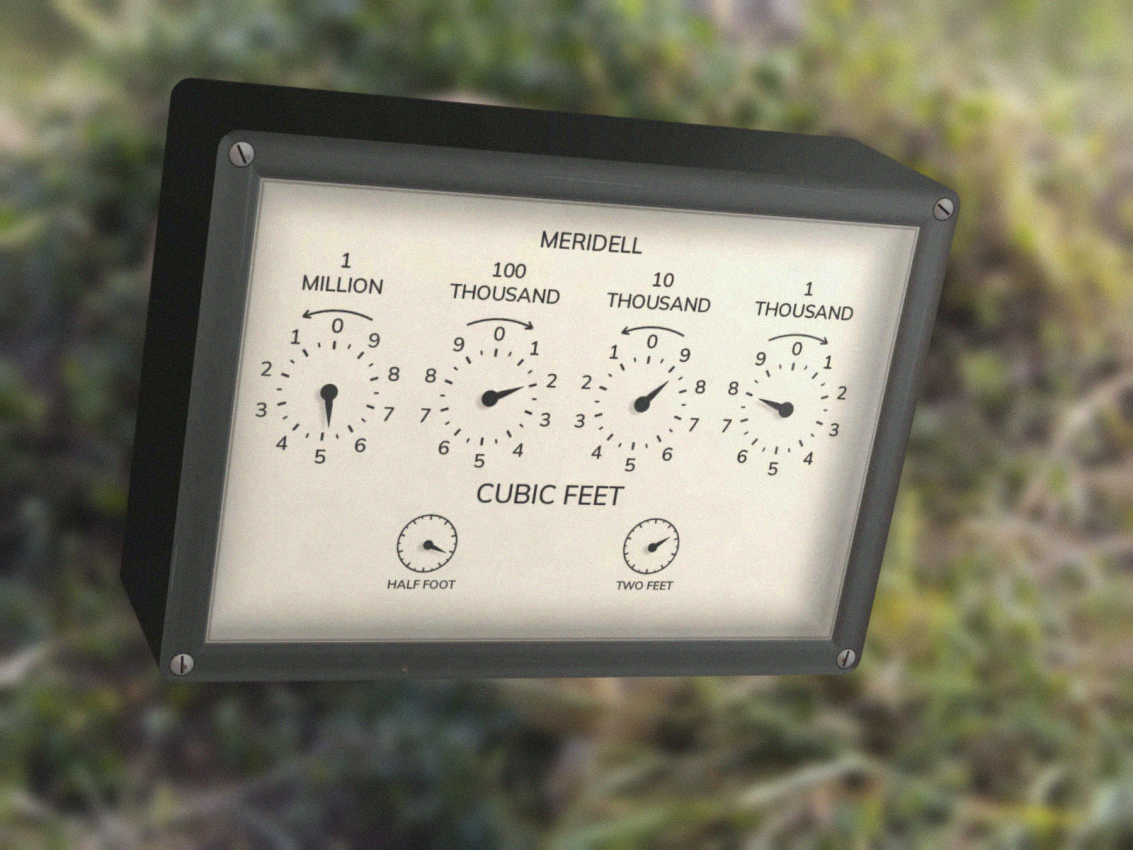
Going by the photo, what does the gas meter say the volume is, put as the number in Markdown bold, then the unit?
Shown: **518800** ft³
